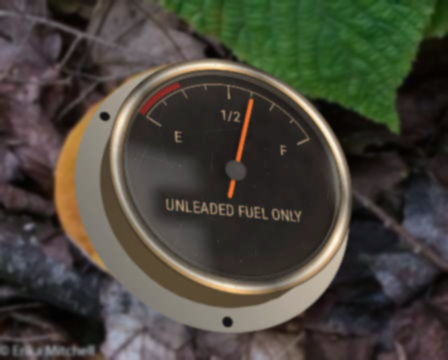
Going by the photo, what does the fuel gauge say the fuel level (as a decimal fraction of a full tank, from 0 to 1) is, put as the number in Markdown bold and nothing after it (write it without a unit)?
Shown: **0.625**
